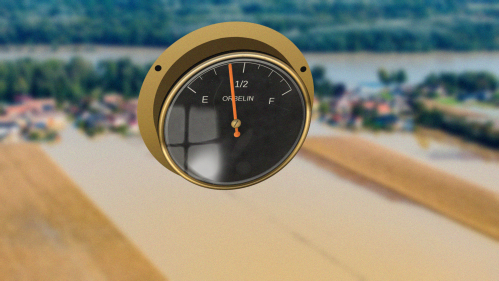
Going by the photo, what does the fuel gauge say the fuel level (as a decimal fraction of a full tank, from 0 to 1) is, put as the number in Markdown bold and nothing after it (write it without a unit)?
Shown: **0.375**
